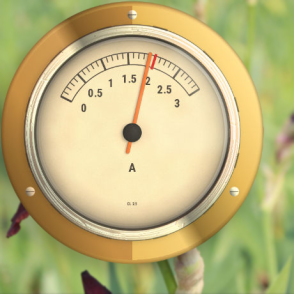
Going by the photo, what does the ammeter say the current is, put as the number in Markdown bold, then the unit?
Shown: **1.9** A
